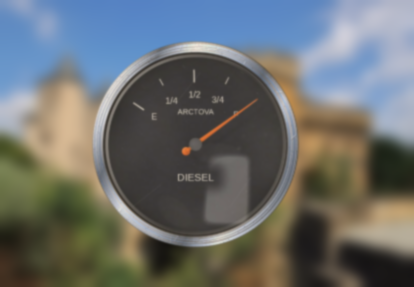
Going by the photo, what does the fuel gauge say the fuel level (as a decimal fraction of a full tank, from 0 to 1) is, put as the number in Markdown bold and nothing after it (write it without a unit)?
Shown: **1**
